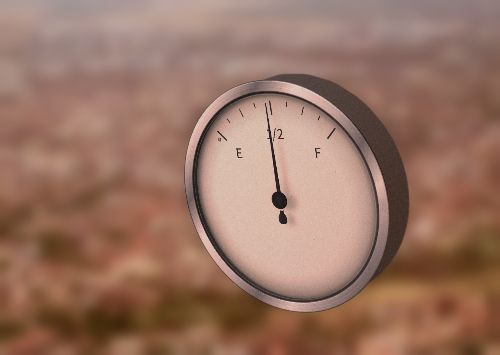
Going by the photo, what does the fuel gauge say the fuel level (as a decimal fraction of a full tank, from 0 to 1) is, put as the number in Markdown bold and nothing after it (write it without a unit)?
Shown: **0.5**
